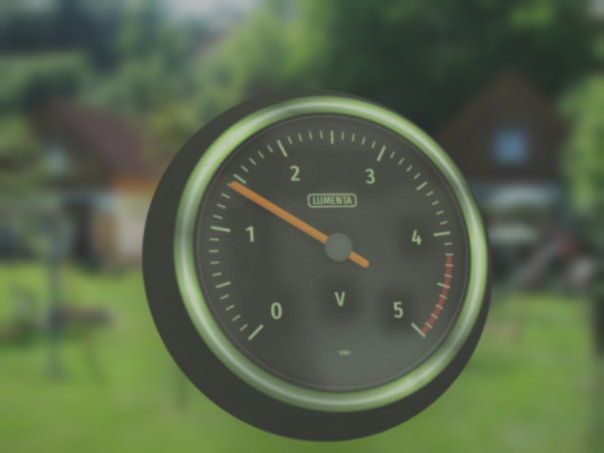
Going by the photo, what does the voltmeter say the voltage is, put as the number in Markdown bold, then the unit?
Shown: **1.4** V
